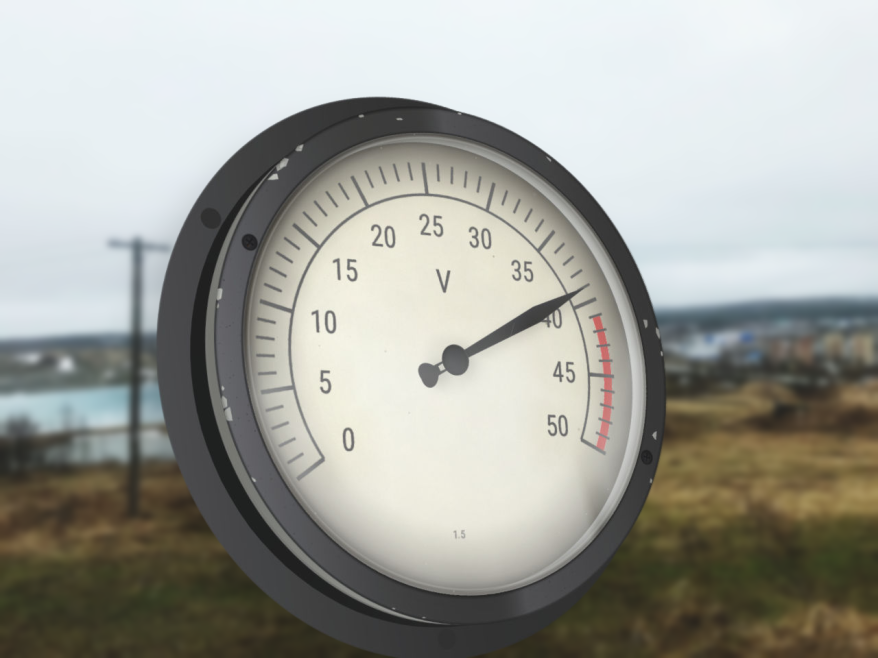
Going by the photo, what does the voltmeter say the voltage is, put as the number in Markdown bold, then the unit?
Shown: **39** V
